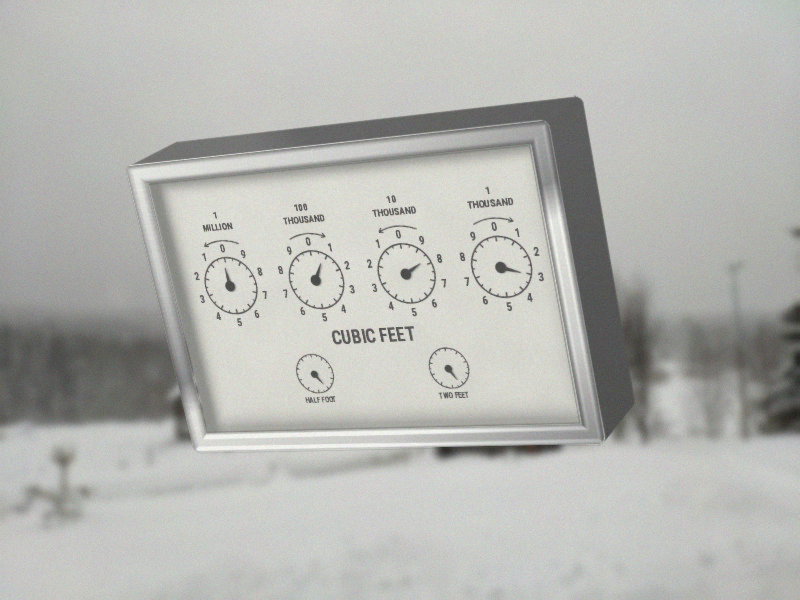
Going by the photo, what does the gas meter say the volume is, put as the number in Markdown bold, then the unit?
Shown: **8300** ft³
